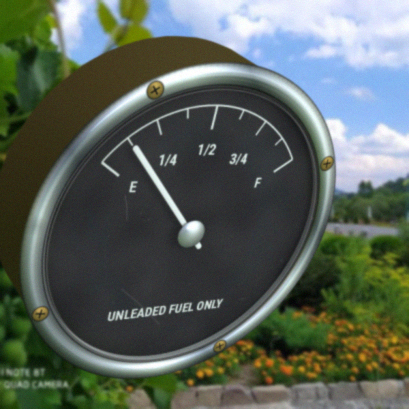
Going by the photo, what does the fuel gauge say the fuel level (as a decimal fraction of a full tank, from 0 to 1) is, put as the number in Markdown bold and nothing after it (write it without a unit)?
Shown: **0.125**
